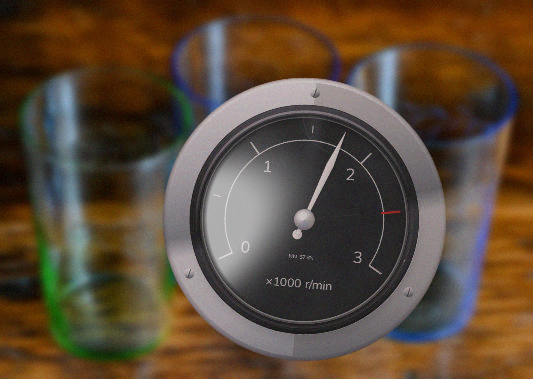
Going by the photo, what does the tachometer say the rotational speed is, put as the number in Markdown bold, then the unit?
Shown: **1750** rpm
